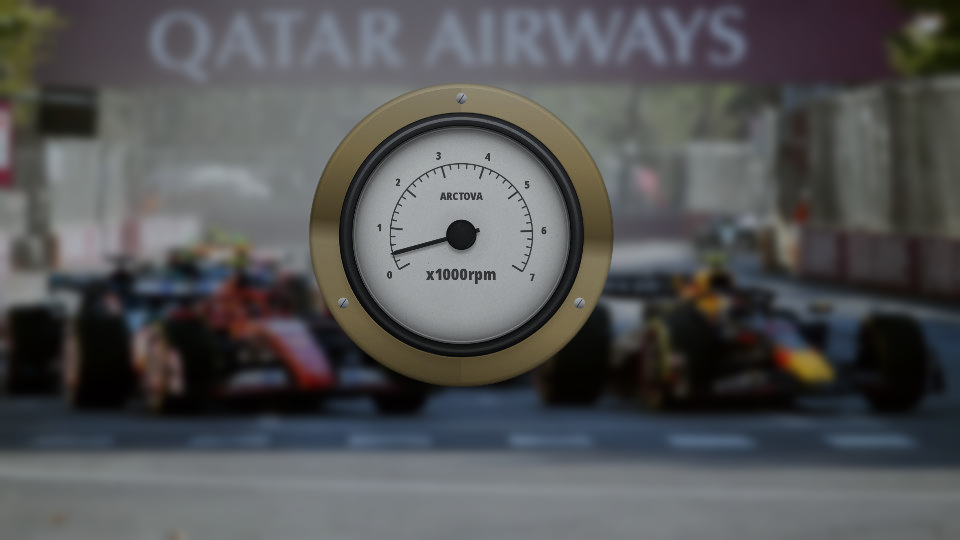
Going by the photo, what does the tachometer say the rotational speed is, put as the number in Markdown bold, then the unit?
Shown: **400** rpm
